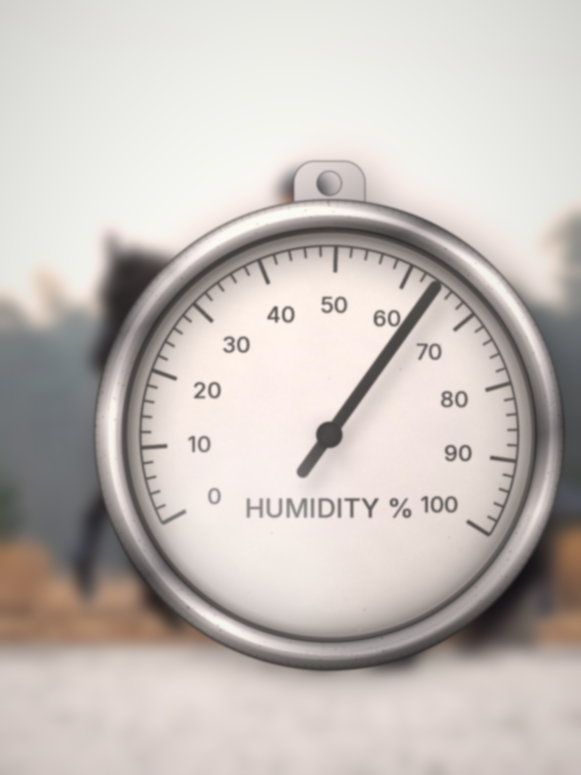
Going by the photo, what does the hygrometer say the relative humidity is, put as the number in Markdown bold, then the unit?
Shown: **64** %
